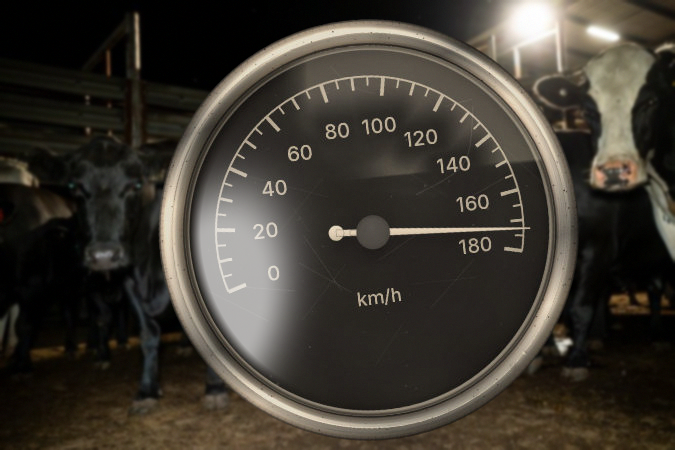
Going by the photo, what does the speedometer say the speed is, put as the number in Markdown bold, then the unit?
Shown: **172.5** km/h
